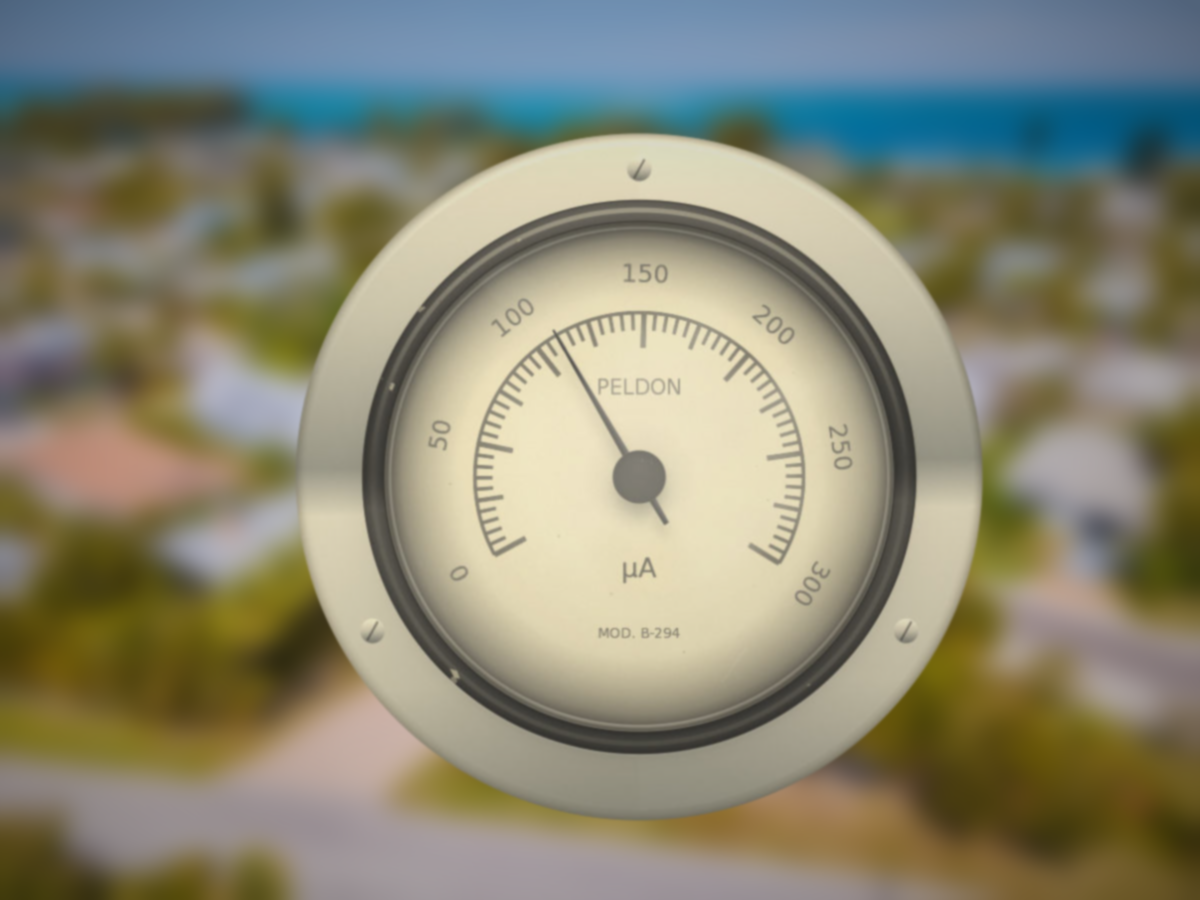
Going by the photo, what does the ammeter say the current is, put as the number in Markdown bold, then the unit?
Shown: **110** µA
